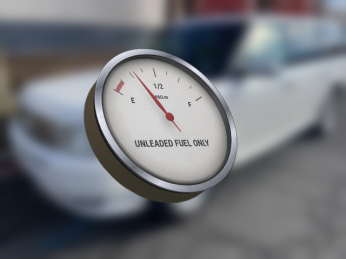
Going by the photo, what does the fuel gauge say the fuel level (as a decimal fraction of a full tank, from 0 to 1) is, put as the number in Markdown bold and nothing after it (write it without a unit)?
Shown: **0.25**
